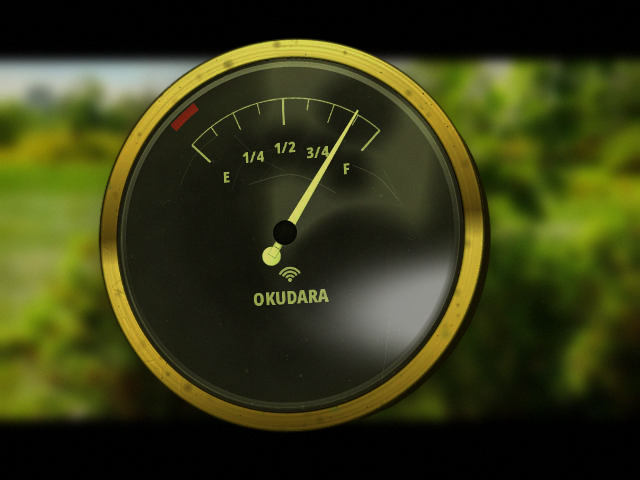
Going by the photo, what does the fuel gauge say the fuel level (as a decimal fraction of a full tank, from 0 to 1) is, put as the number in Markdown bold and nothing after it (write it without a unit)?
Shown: **0.875**
